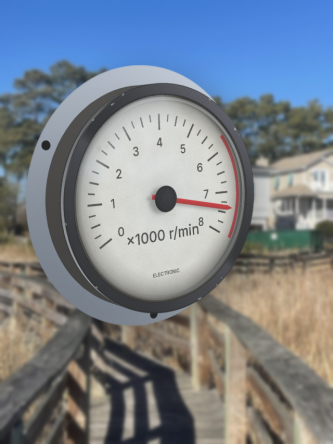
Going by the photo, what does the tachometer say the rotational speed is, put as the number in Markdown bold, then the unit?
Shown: **7375** rpm
